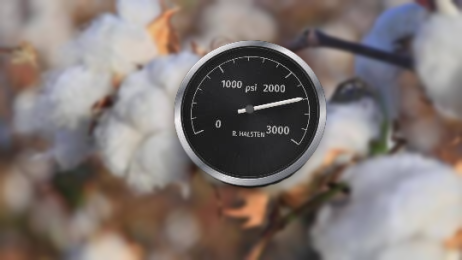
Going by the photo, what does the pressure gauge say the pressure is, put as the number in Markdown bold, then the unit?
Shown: **2400** psi
